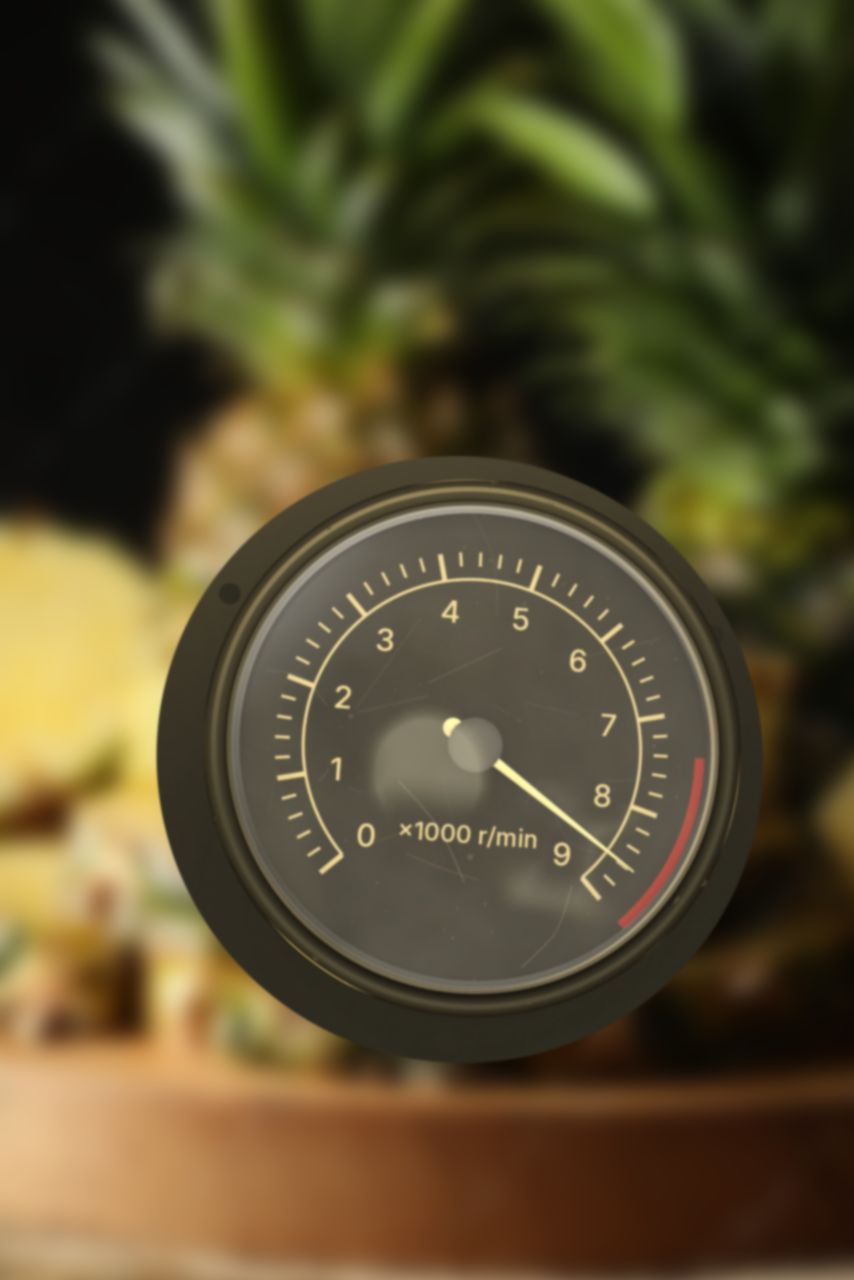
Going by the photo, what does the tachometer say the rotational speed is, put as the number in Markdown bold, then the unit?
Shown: **8600** rpm
